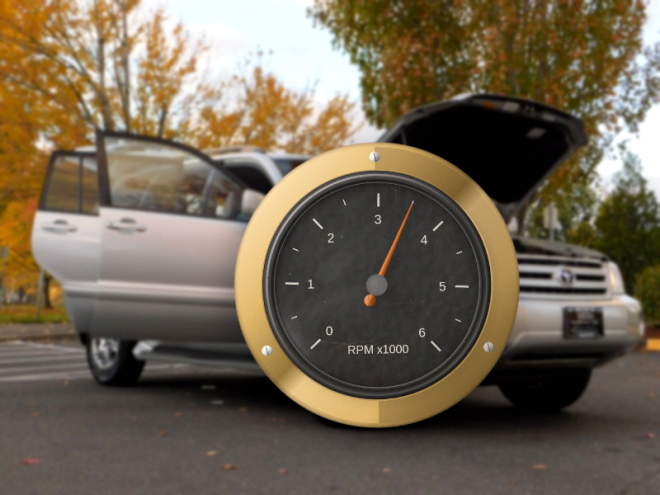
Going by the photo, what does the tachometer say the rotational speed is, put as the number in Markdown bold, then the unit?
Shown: **3500** rpm
